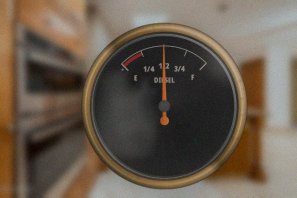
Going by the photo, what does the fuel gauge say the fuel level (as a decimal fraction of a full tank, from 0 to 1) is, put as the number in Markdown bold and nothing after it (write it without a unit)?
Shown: **0.5**
